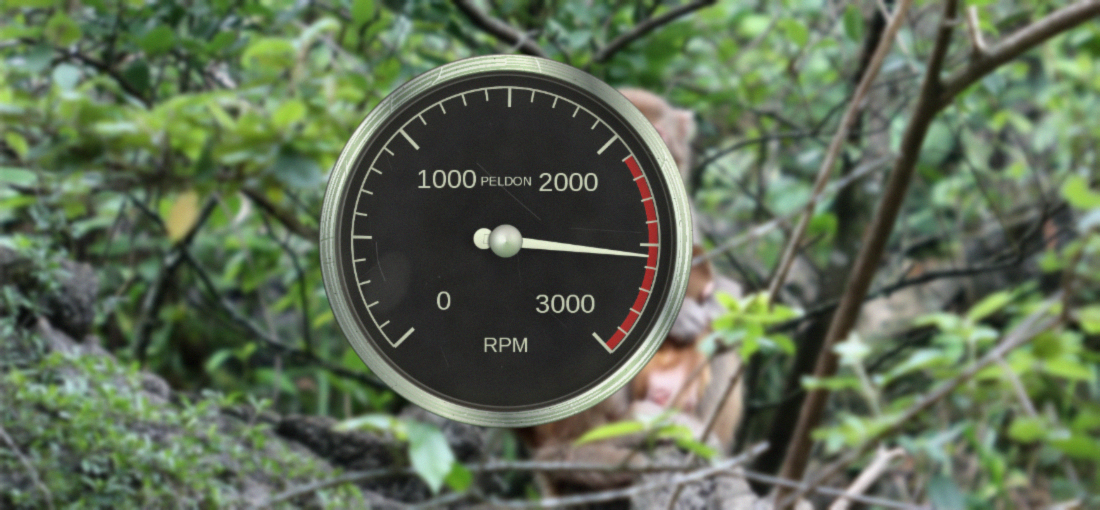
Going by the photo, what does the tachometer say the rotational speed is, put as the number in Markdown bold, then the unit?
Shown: **2550** rpm
